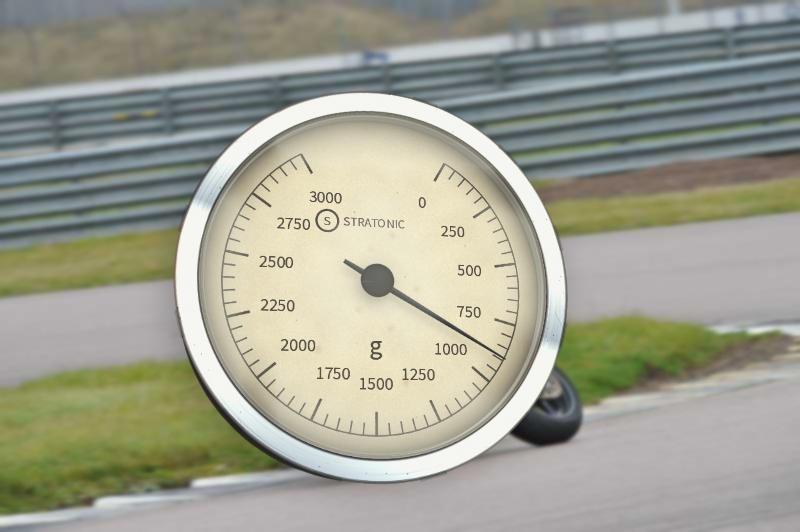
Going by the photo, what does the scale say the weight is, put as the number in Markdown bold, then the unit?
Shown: **900** g
